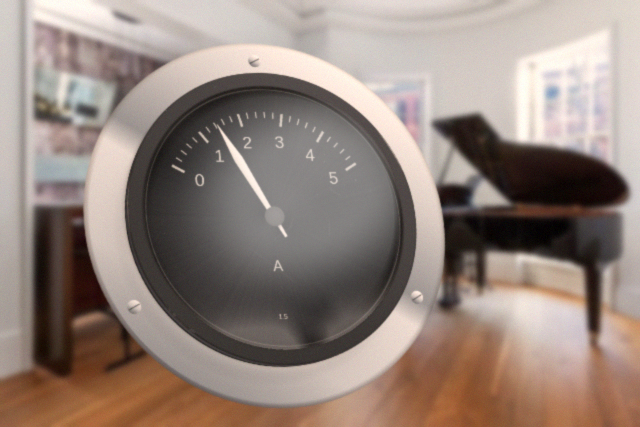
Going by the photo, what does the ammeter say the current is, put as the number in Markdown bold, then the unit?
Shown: **1.4** A
